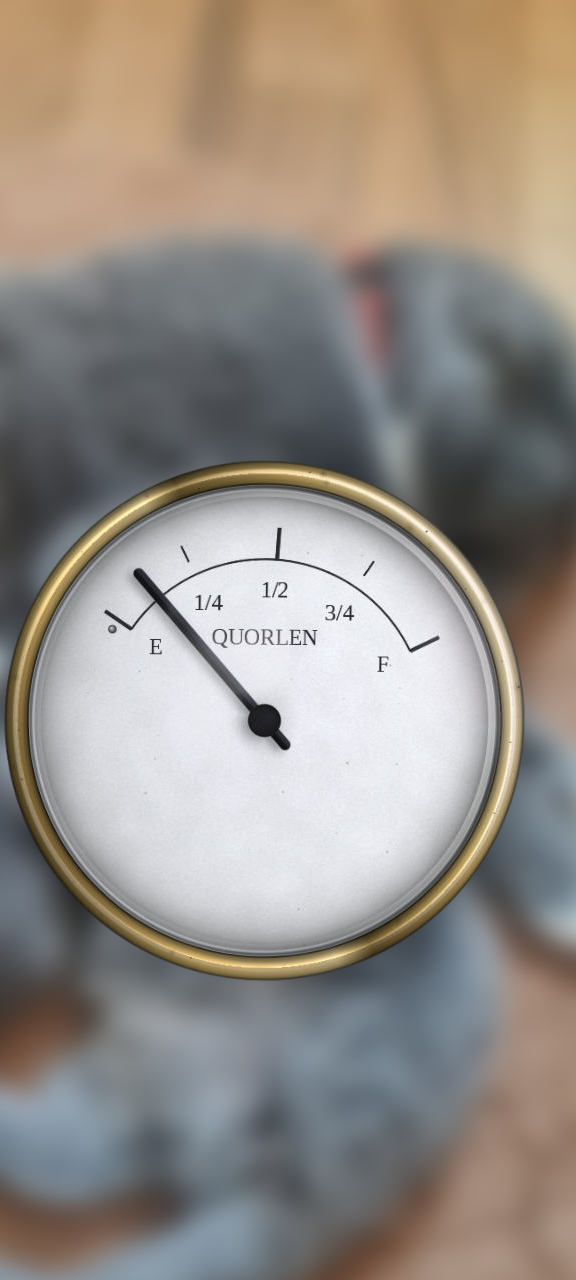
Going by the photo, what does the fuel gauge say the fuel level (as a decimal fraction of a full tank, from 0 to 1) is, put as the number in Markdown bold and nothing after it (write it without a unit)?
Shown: **0.125**
